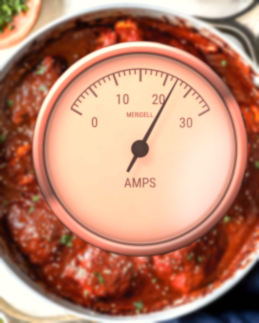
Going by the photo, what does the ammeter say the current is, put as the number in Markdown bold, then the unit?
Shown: **22** A
